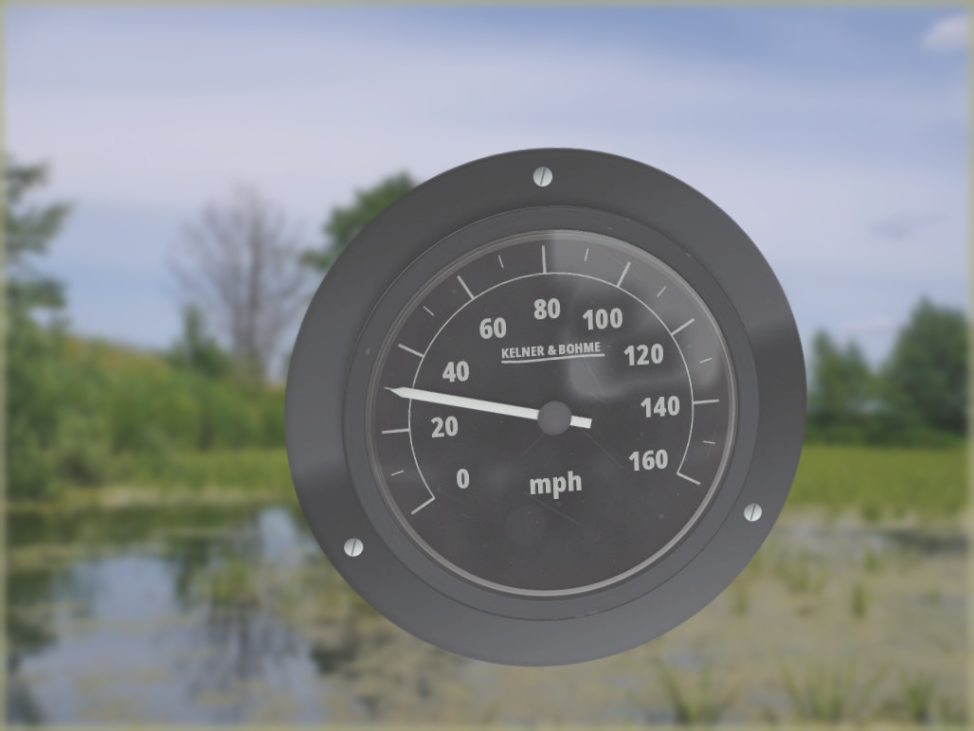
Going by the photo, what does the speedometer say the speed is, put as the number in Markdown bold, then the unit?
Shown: **30** mph
